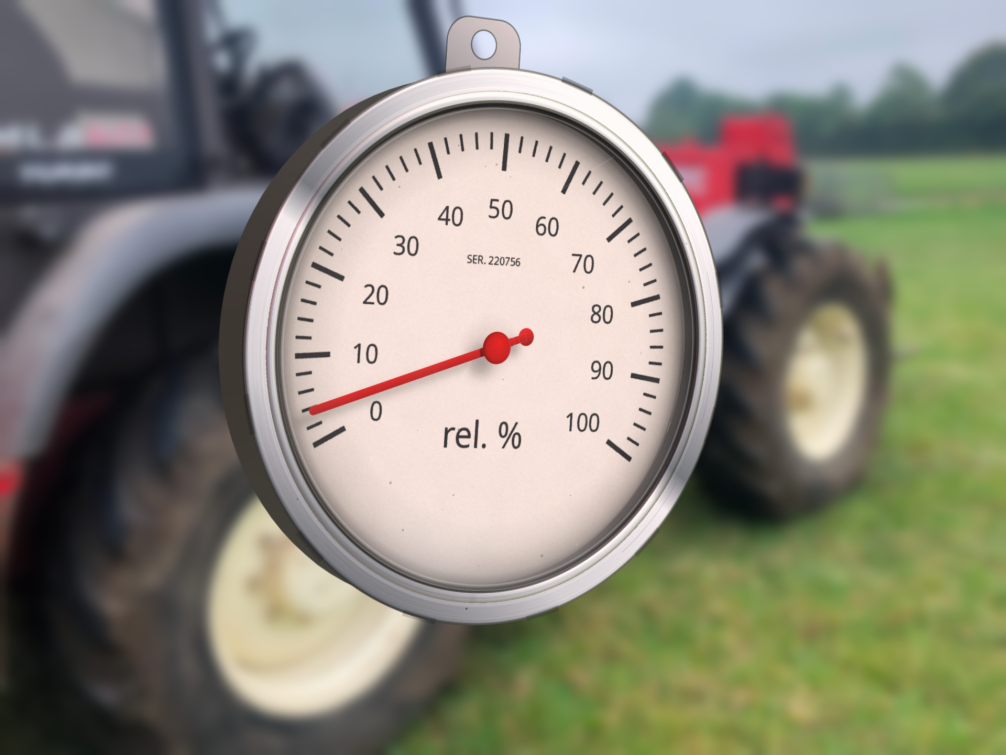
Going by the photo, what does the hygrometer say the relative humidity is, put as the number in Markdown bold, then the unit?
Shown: **4** %
